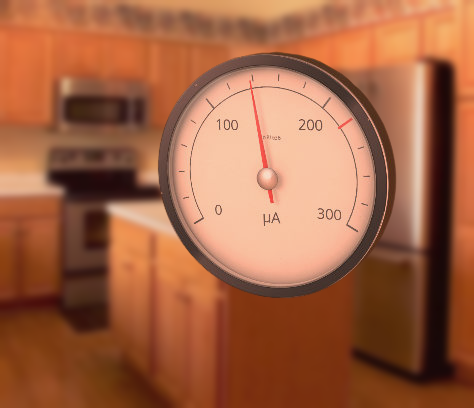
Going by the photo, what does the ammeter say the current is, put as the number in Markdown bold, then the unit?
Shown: **140** µA
